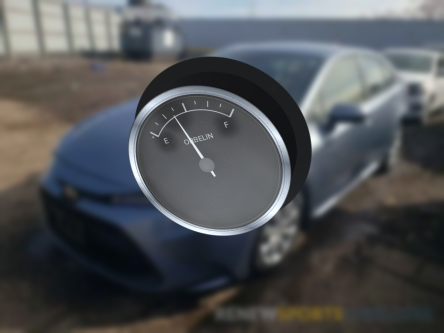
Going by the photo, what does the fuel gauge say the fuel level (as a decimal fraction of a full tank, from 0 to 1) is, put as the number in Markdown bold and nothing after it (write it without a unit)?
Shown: **0.375**
